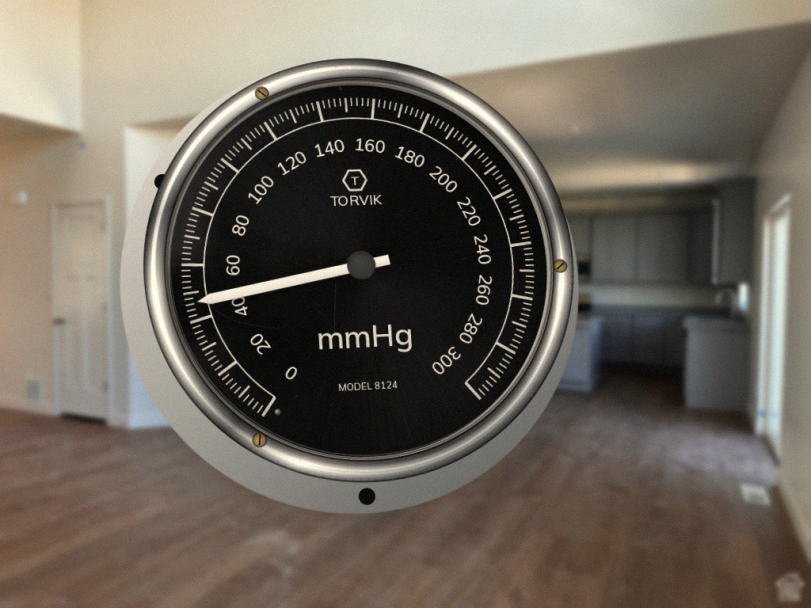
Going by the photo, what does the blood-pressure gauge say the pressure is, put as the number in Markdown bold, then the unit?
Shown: **46** mmHg
